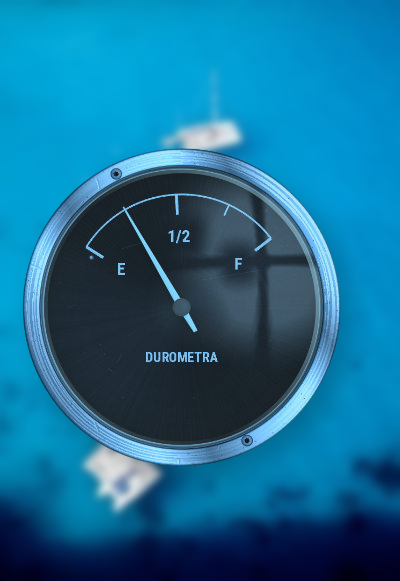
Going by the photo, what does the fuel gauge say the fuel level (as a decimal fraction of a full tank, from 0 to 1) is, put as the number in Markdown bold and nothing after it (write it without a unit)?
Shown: **0.25**
